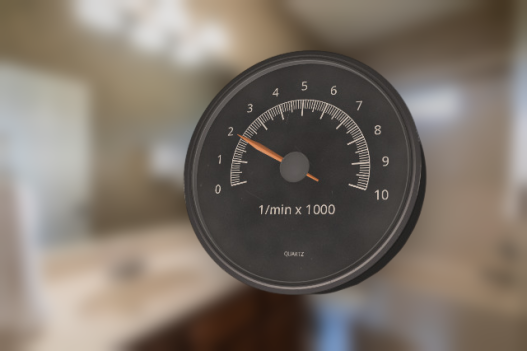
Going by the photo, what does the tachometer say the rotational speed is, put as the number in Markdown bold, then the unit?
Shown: **2000** rpm
